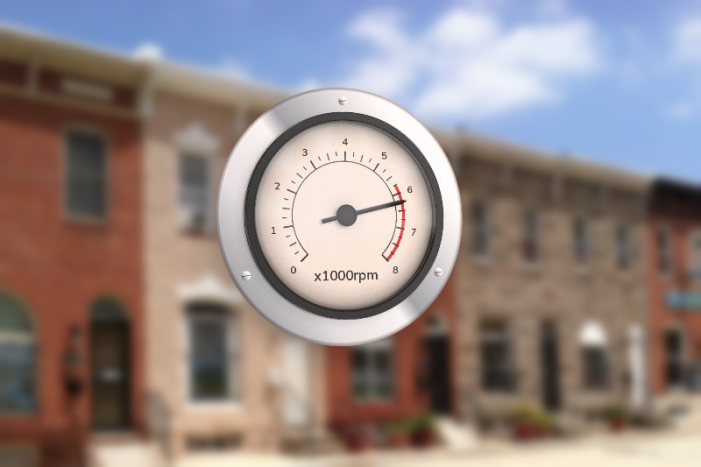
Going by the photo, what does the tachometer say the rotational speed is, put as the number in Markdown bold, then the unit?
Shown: **6250** rpm
